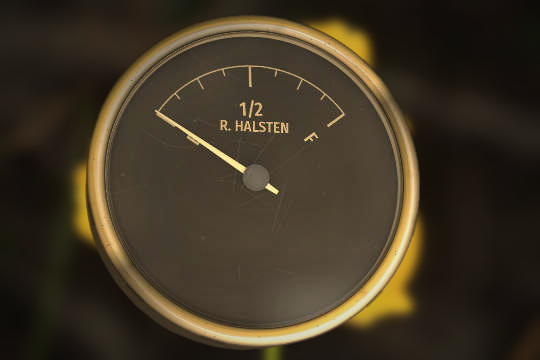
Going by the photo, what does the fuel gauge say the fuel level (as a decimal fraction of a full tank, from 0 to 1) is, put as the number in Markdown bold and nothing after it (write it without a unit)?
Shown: **0**
